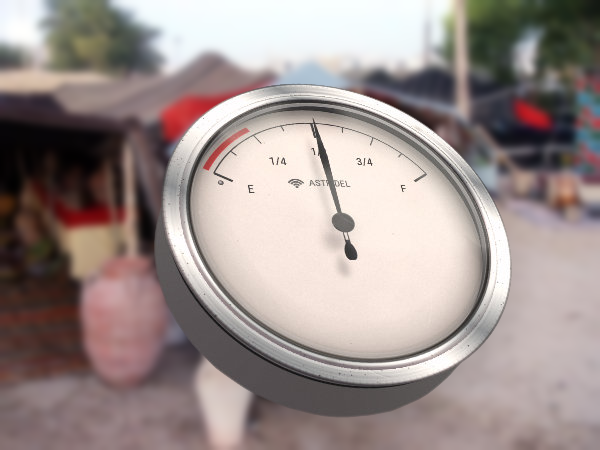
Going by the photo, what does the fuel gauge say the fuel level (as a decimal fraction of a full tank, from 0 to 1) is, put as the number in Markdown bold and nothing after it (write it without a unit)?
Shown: **0.5**
